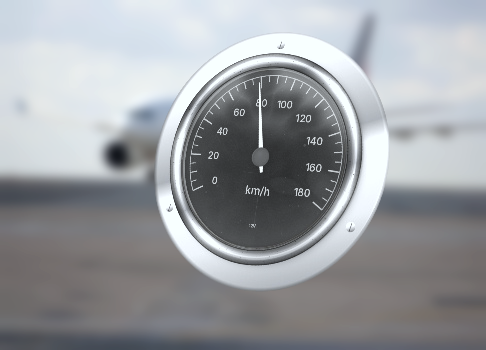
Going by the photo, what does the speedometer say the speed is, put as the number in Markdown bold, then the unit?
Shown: **80** km/h
